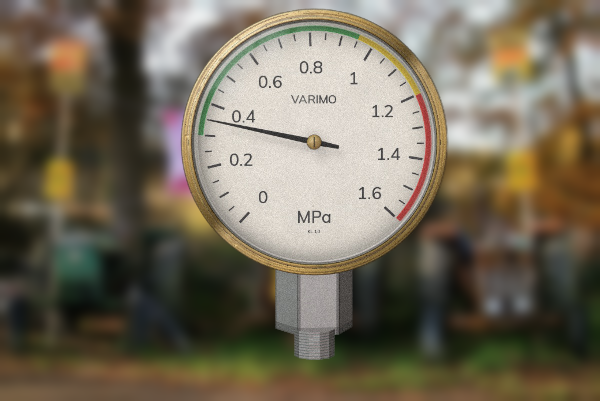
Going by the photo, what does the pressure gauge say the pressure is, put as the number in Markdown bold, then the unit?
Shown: **0.35** MPa
